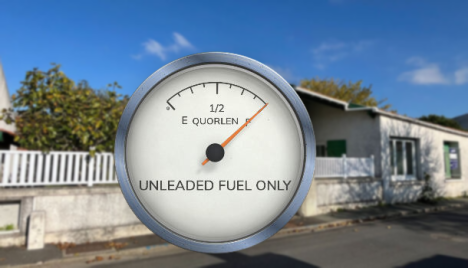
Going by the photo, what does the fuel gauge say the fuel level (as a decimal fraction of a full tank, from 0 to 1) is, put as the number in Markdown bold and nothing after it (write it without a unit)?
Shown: **1**
